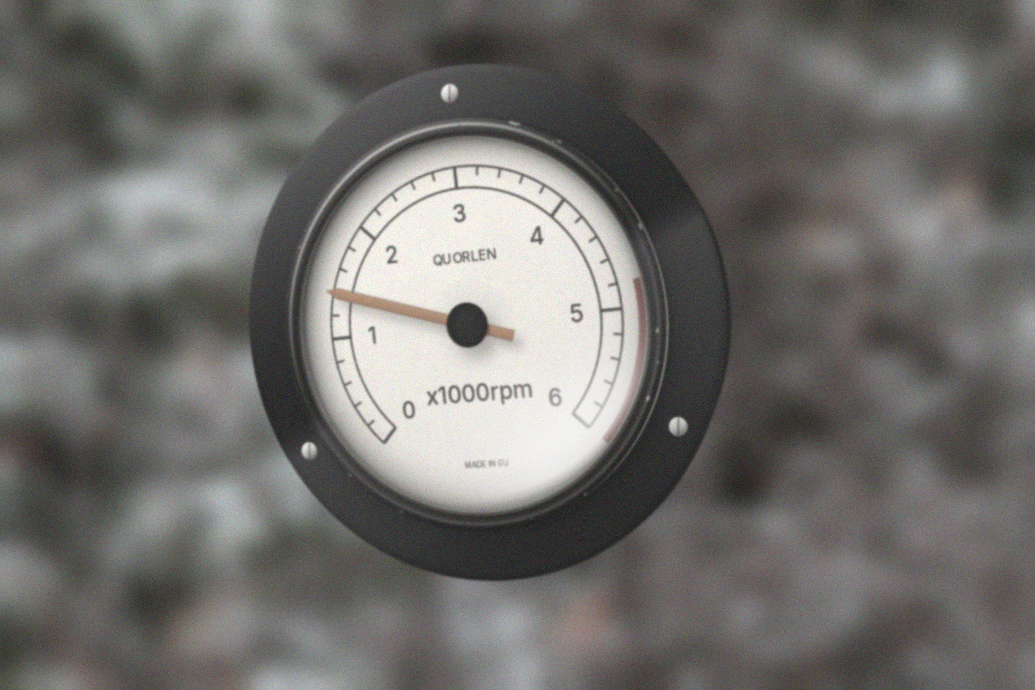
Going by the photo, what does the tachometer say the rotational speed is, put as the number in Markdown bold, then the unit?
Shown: **1400** rpm
